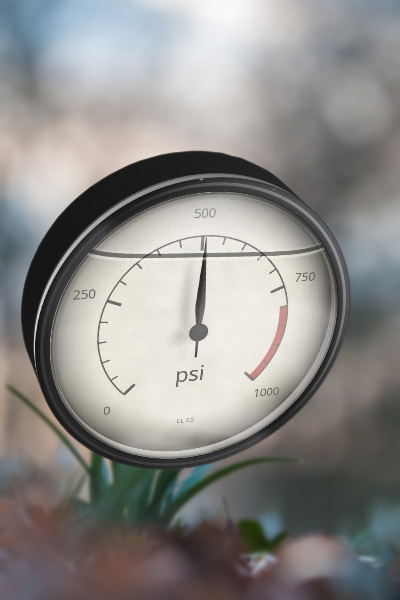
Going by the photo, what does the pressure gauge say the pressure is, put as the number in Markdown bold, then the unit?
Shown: **500** psi
